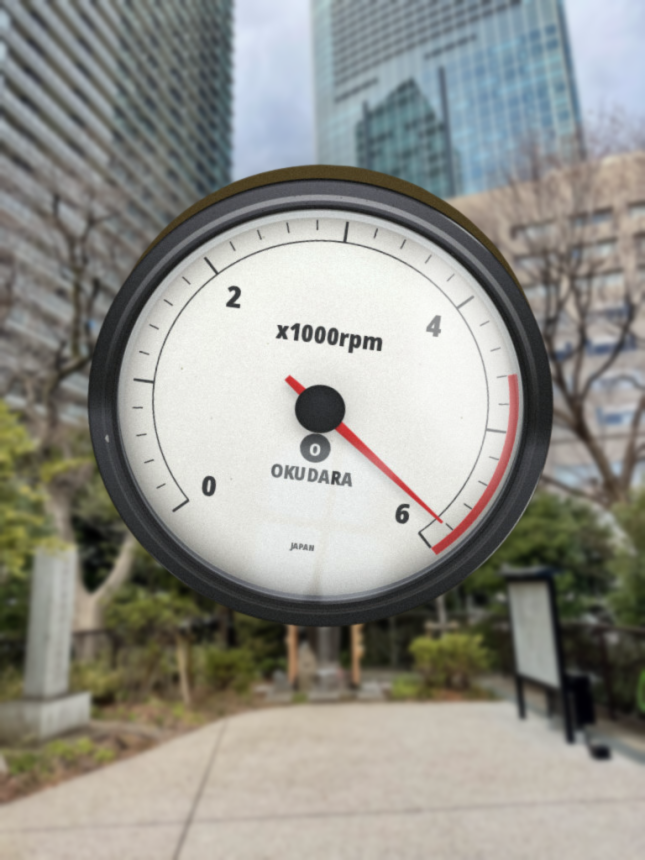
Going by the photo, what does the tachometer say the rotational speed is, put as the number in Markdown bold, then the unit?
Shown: **5800** rpm
